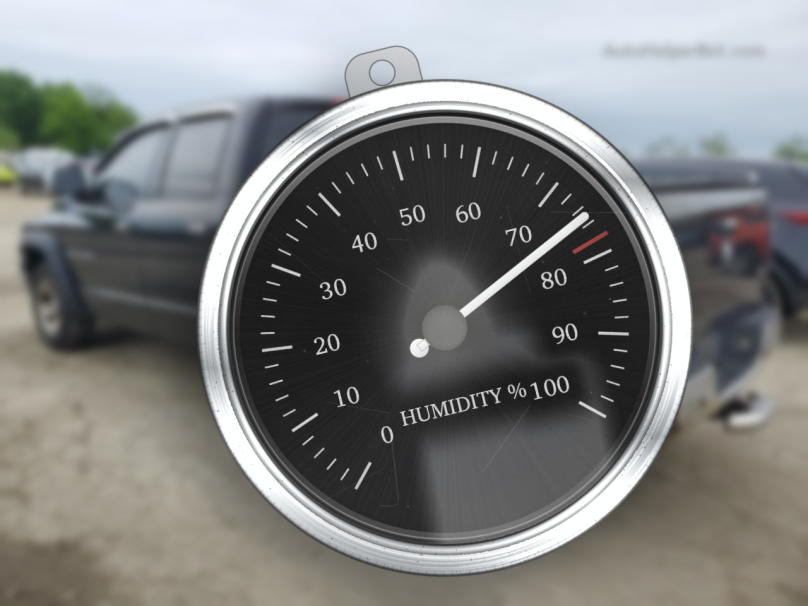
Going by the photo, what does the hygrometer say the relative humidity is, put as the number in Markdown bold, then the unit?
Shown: **75** %
